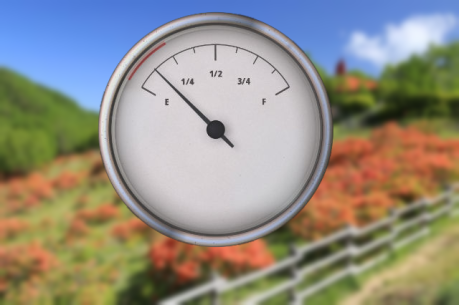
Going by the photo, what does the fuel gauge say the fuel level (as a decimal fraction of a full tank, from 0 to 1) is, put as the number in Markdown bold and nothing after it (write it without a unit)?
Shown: **0.125**
